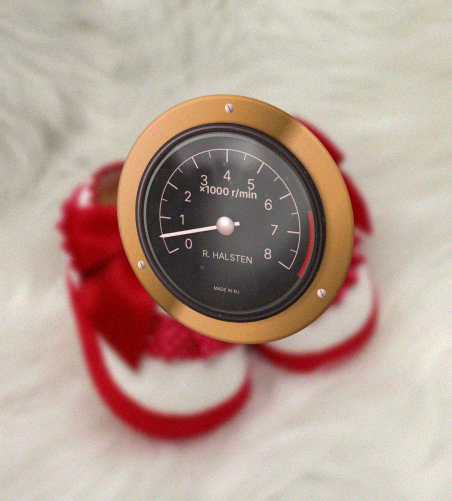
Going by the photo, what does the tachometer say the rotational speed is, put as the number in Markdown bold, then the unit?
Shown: **500** rpm
